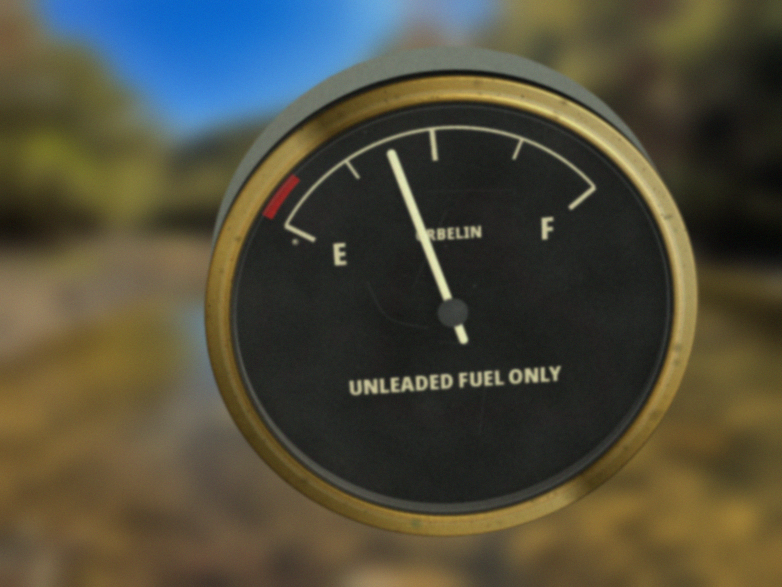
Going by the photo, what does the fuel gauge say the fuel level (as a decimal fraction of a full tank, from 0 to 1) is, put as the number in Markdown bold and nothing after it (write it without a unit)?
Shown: **0.375**
